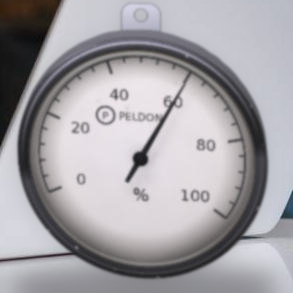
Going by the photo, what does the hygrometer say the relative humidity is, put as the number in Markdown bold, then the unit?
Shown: **60** %
